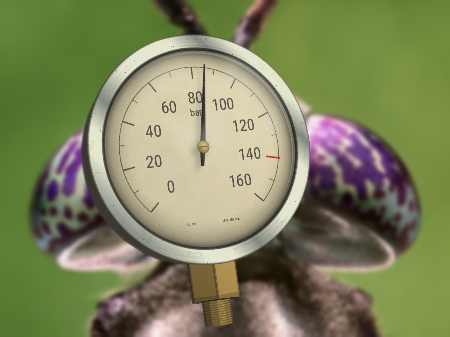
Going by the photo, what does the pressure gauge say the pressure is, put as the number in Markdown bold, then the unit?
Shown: **85** bar
